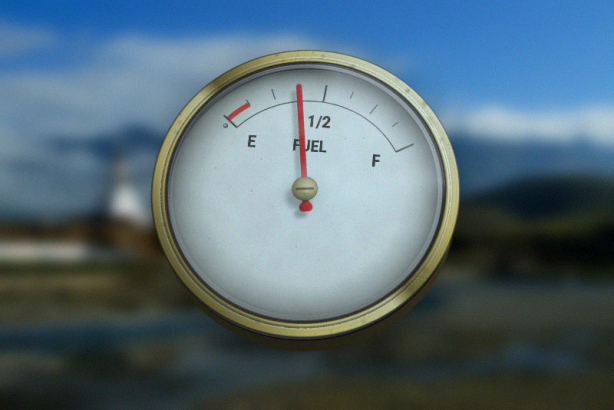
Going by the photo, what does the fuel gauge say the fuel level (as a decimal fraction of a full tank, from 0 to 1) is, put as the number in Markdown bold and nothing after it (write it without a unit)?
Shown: **0.375**
